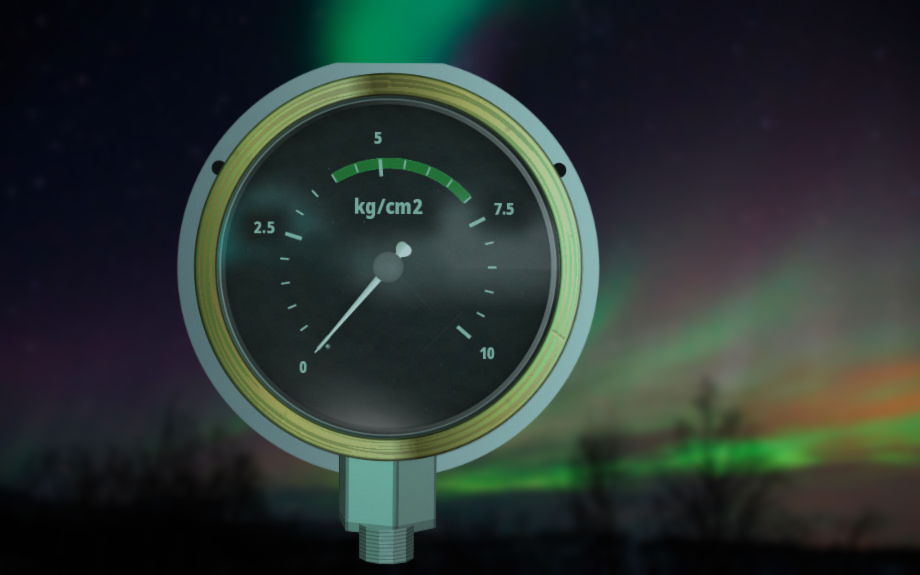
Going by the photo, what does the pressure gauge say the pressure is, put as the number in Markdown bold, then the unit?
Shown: **0** kg/cm²
